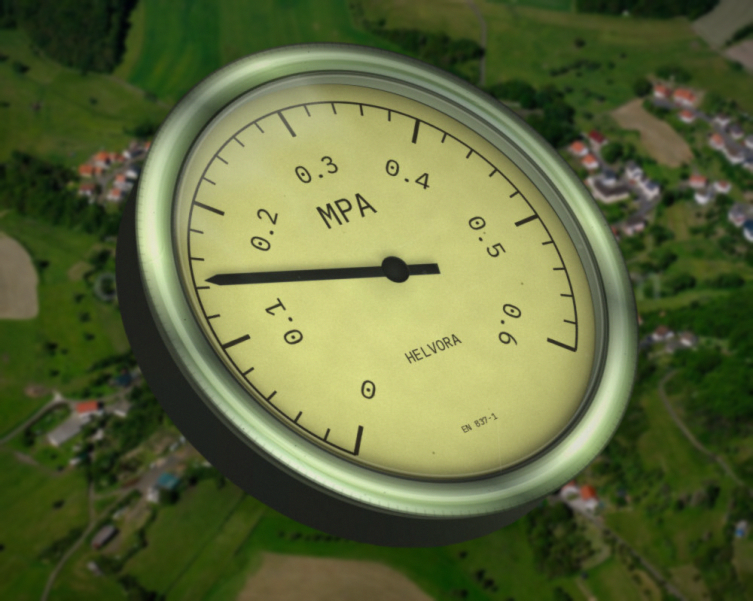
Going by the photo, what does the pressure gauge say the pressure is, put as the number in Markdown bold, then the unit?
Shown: **0.14** MPa
